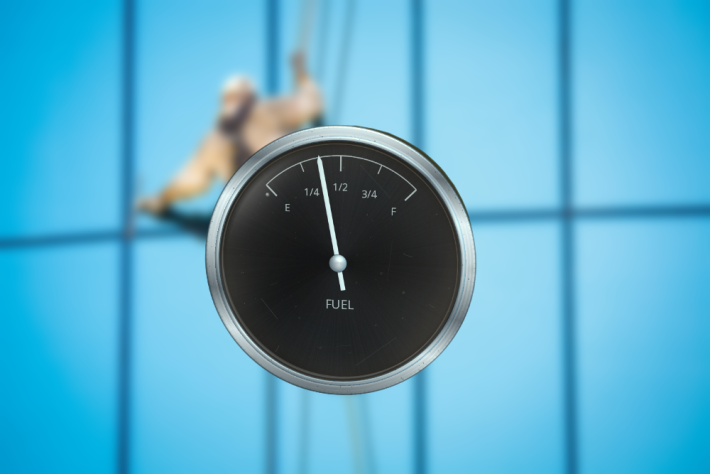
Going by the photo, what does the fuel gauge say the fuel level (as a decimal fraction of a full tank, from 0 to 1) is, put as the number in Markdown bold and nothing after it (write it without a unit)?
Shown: **0.375**
